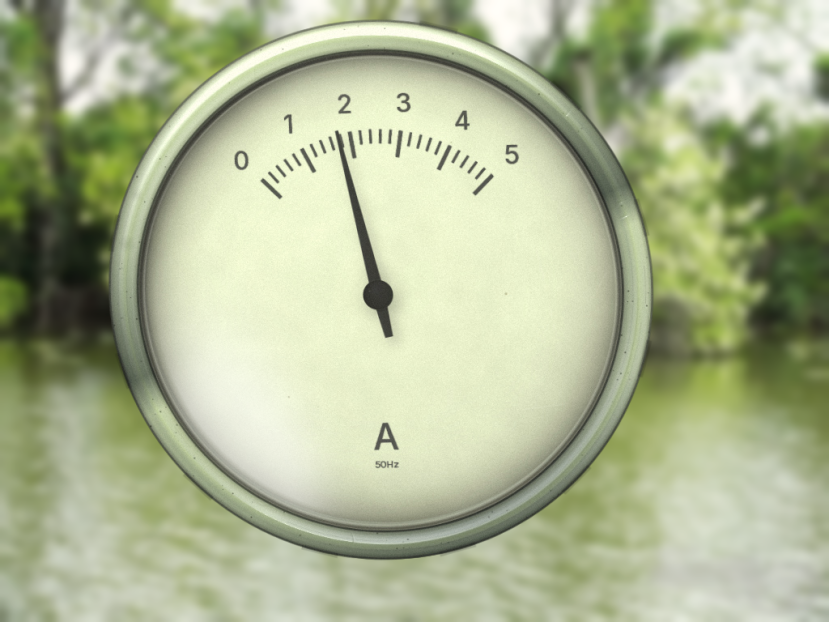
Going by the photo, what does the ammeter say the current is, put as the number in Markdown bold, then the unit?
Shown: **1.8** A
